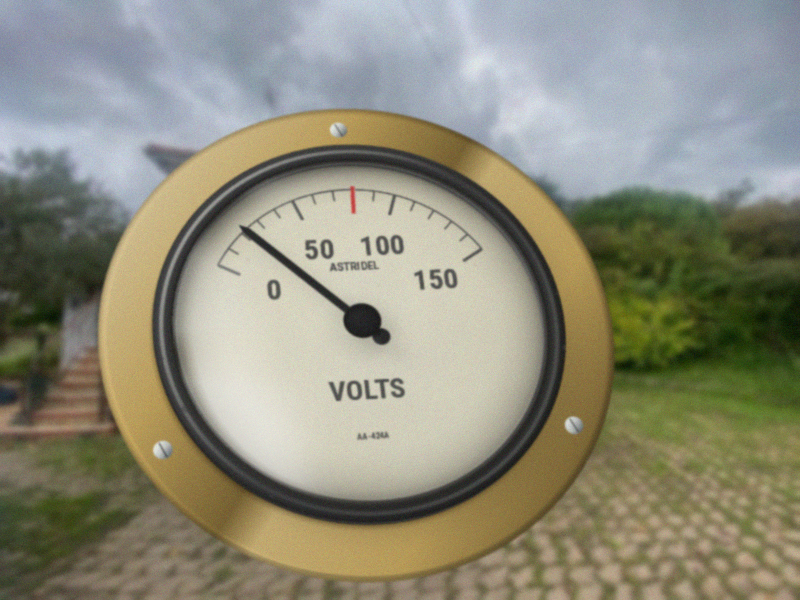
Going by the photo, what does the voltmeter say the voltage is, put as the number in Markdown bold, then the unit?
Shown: **20** V
